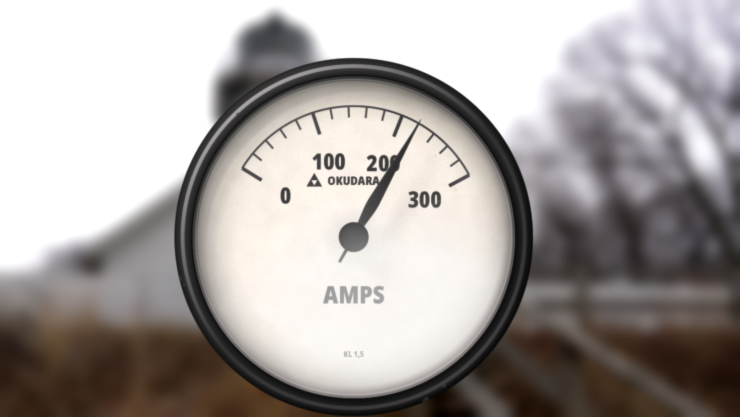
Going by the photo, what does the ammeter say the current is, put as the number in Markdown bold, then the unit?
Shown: **220** A
